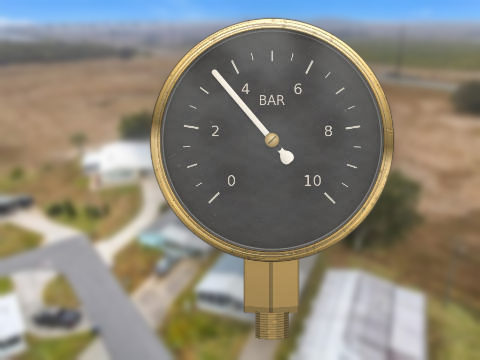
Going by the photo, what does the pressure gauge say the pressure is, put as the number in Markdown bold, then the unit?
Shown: **3.5** bar
